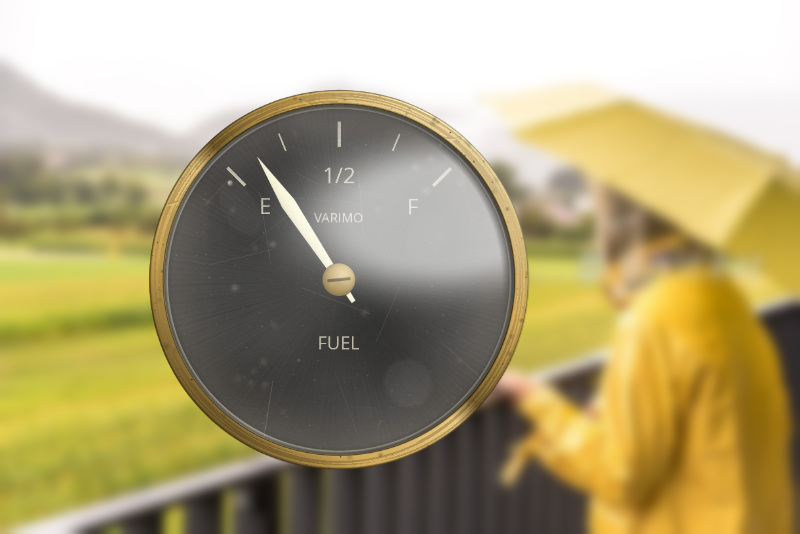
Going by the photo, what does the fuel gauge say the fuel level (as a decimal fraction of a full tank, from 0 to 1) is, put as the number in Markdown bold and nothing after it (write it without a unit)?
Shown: **0.125**
